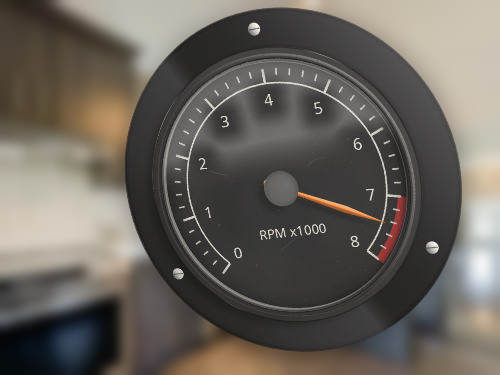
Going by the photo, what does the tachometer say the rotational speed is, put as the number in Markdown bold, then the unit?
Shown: **7400** rpm
